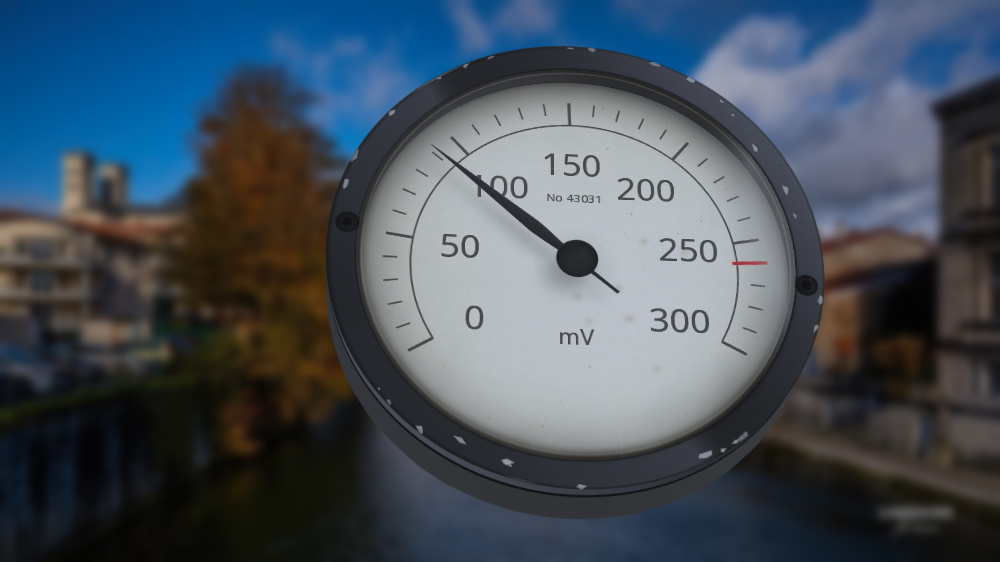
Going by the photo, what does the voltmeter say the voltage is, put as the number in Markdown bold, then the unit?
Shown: **90** mV
